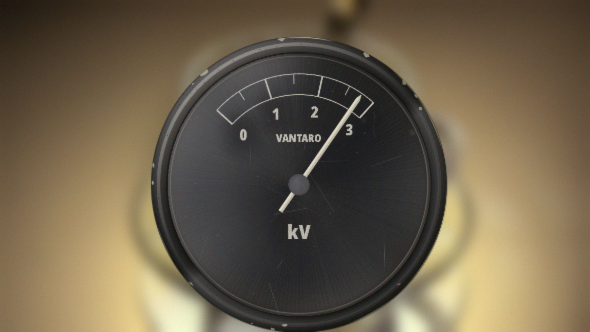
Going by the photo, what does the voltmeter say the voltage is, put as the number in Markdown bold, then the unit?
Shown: **2.75** kV
